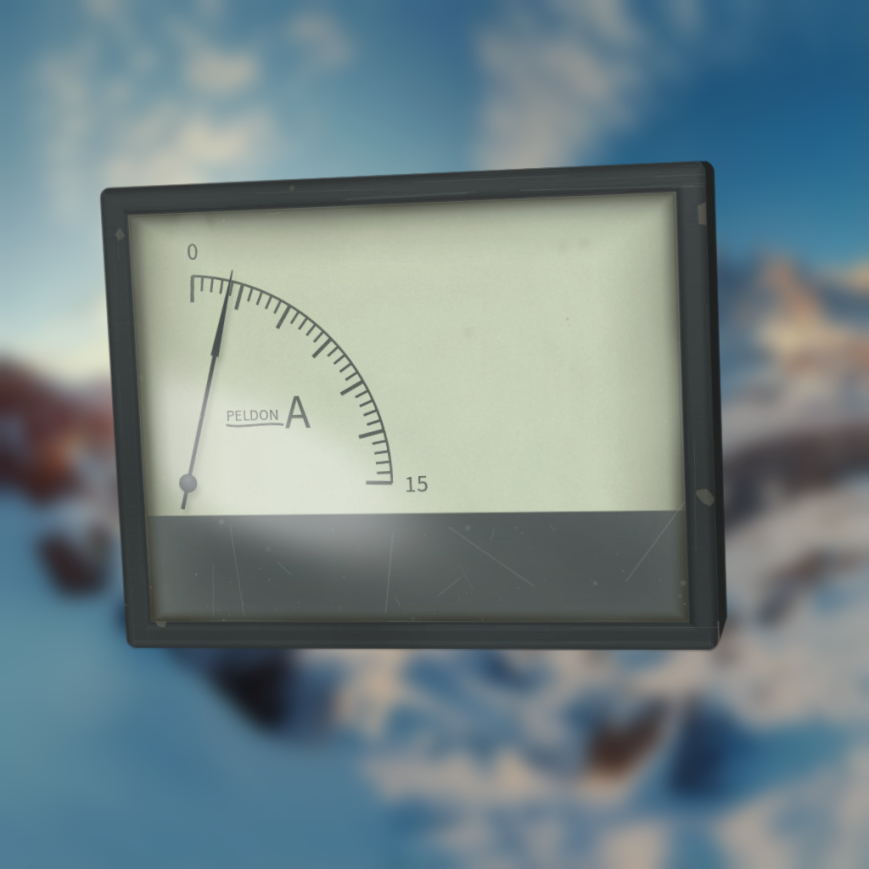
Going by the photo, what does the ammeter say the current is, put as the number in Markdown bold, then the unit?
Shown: **2** A
